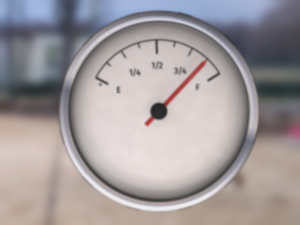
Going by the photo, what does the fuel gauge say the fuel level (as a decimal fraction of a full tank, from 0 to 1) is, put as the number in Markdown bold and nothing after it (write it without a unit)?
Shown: **0.875**
